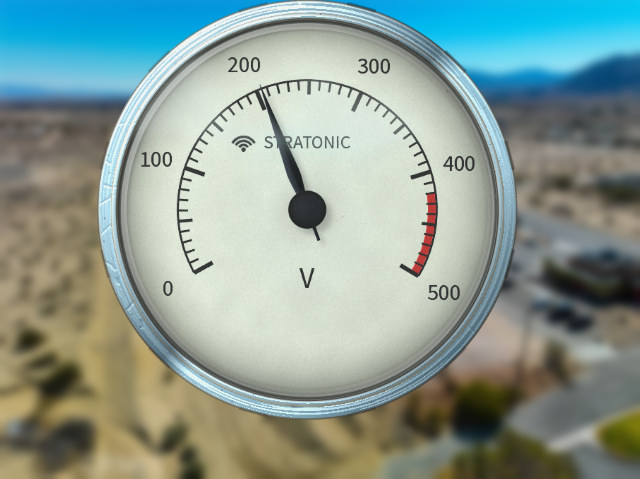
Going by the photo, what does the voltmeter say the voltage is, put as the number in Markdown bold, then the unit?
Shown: **205** V
